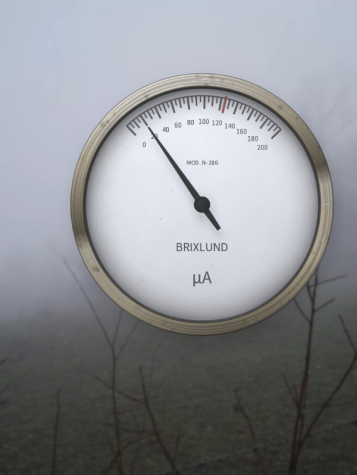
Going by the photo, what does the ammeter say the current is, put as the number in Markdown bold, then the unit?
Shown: **20** µA
